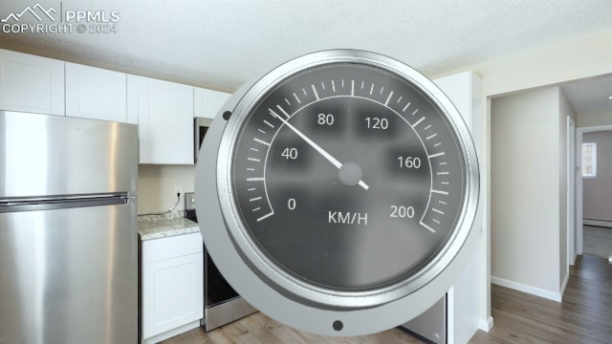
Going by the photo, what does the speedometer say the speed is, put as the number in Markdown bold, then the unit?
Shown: **55** km/h
